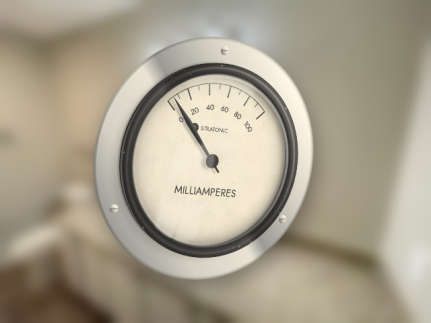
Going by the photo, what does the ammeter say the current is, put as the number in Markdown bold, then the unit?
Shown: **5** mA
